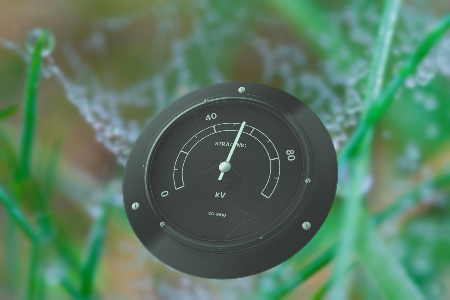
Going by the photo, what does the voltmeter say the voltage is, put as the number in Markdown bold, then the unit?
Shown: **55** kV
